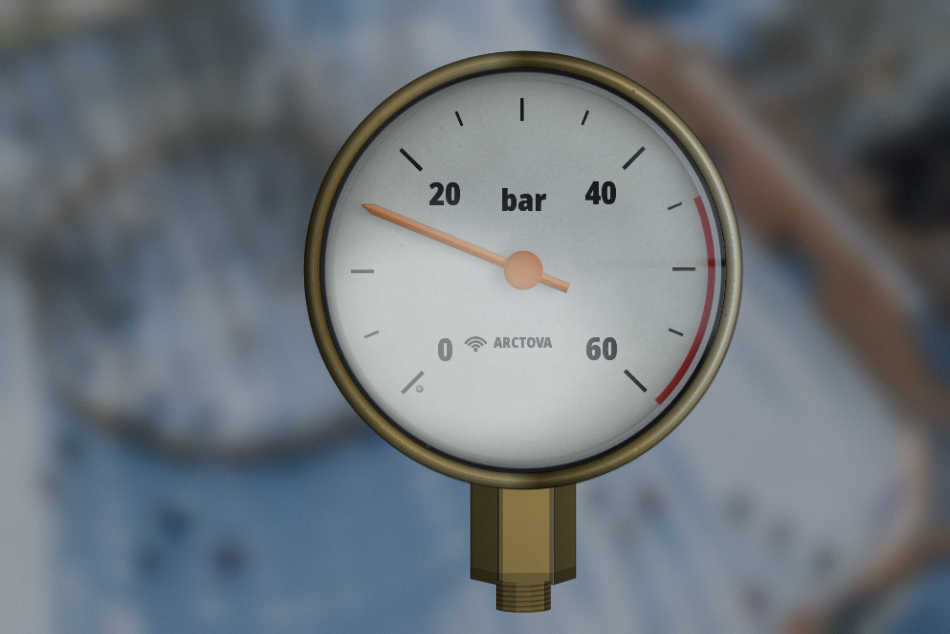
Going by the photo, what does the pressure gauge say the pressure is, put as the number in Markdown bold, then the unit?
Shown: **15** bar
